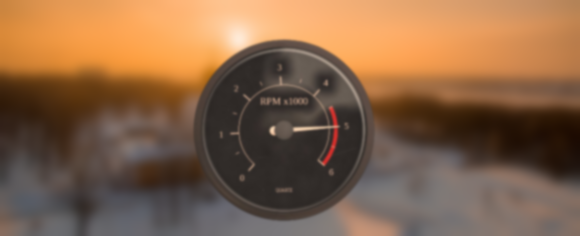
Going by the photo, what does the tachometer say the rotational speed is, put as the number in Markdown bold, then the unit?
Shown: **5000** rpm
